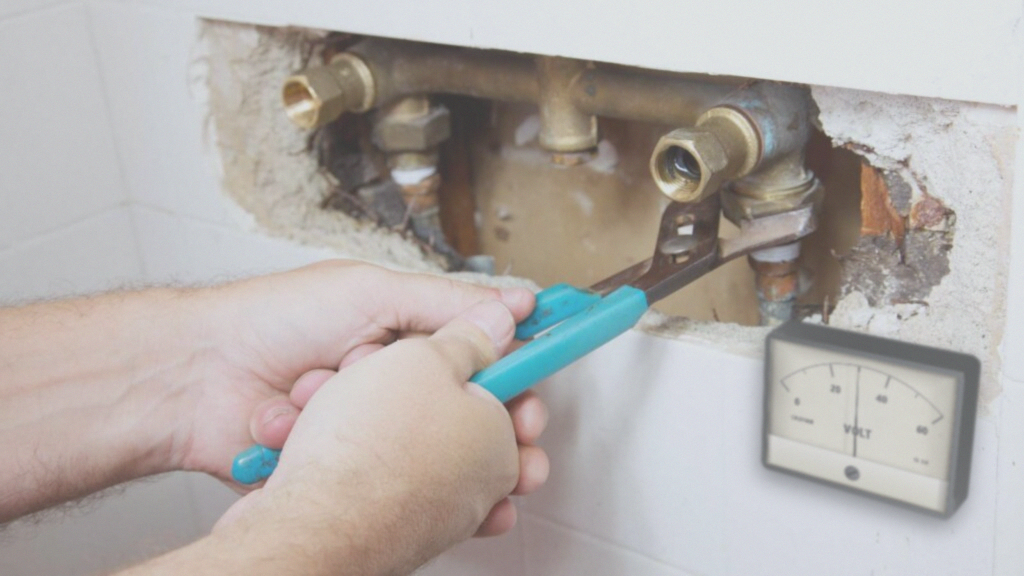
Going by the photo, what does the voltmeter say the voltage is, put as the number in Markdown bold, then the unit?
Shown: **30** V
